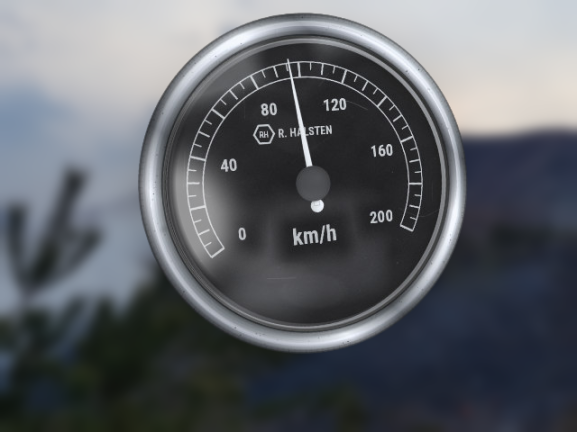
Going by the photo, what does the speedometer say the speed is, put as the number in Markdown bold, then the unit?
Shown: **95** km/h
